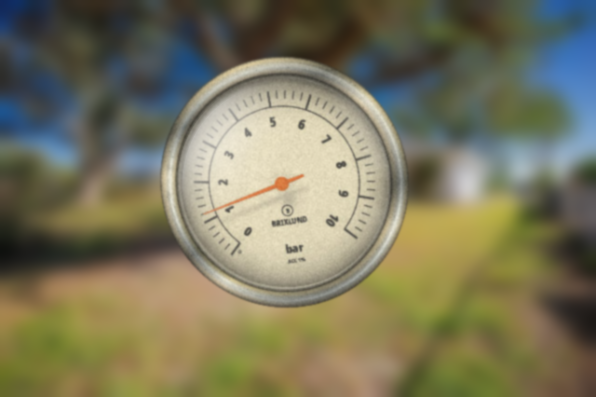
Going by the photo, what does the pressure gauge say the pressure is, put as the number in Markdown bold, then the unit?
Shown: **1.2** bar
